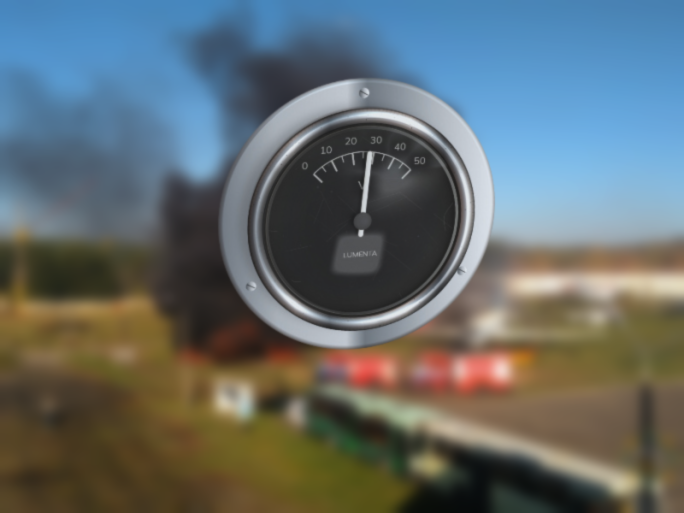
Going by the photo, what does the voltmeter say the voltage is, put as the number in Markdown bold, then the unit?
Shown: **27.5** V
